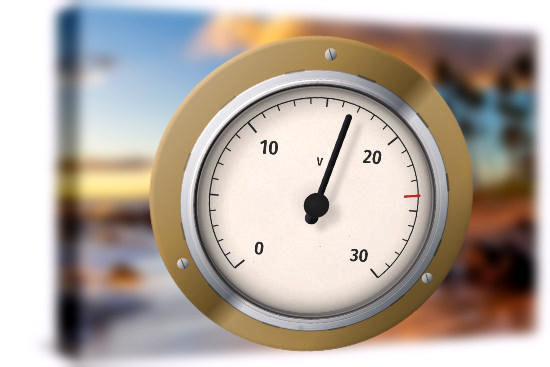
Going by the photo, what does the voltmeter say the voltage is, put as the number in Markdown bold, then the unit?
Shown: **16.5** V
